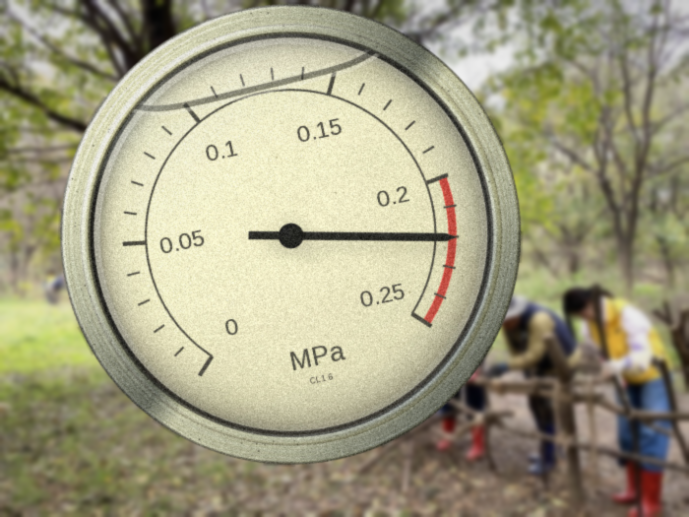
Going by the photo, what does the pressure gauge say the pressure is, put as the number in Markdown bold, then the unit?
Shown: **0.22** MPa
